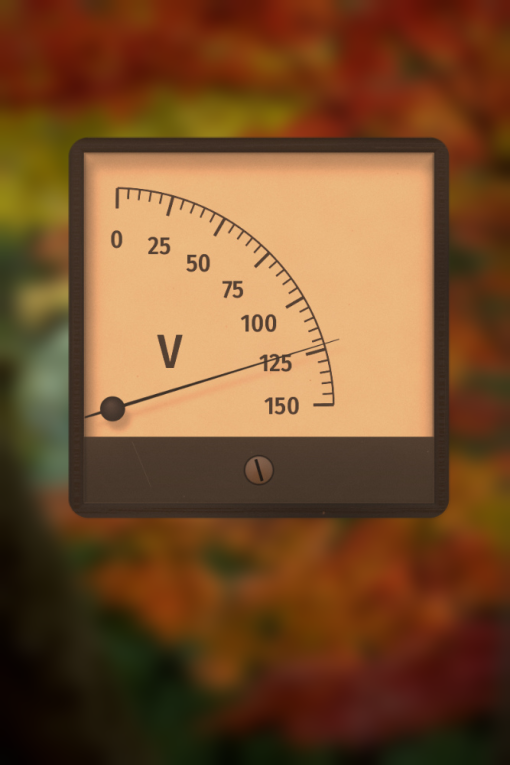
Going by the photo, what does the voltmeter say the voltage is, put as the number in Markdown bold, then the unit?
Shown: **122.5** V
